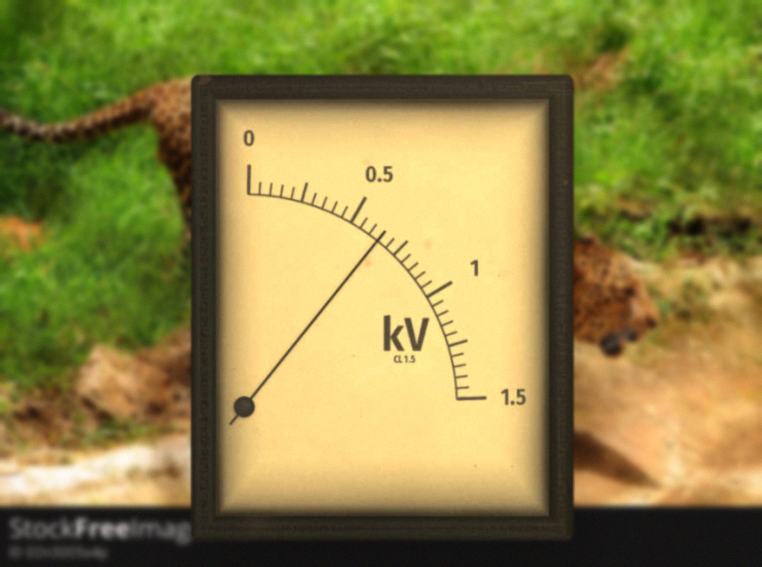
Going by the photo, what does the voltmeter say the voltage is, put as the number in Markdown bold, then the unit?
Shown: **0.65** kV
